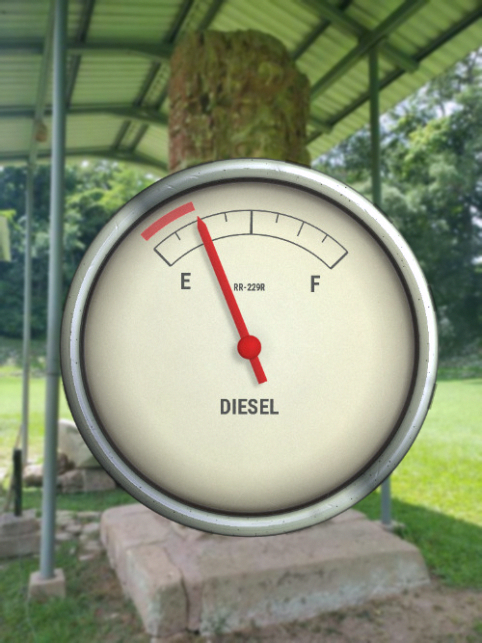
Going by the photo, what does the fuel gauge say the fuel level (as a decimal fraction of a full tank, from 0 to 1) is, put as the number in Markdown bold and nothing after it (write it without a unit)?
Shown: **0.25**
